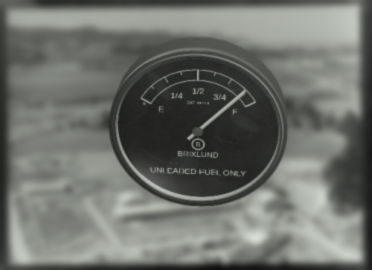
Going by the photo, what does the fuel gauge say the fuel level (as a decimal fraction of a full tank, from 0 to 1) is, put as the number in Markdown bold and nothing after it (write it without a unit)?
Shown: **0.875**
